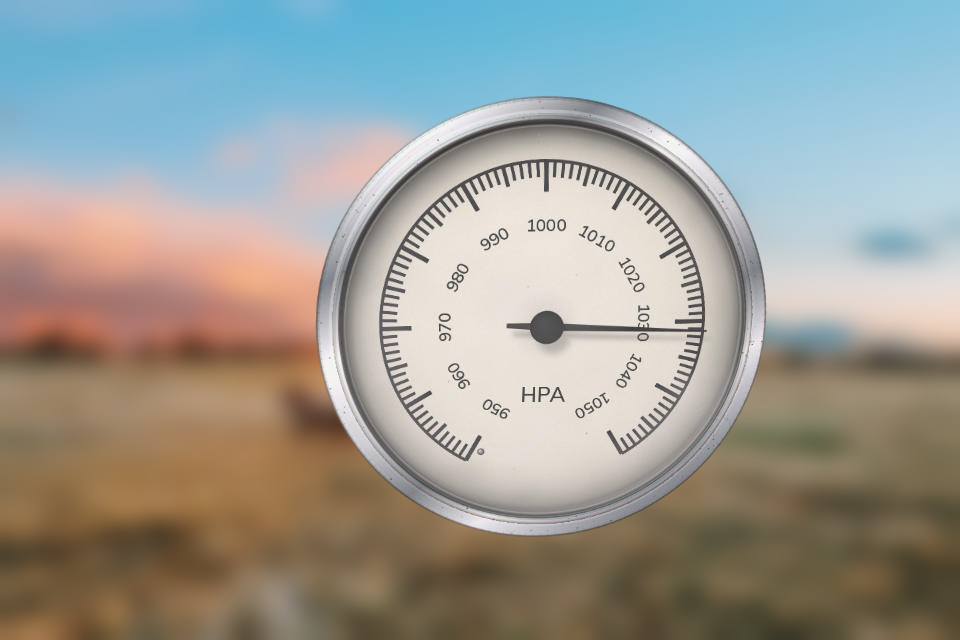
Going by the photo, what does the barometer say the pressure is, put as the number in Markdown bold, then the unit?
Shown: **1031** hPa
